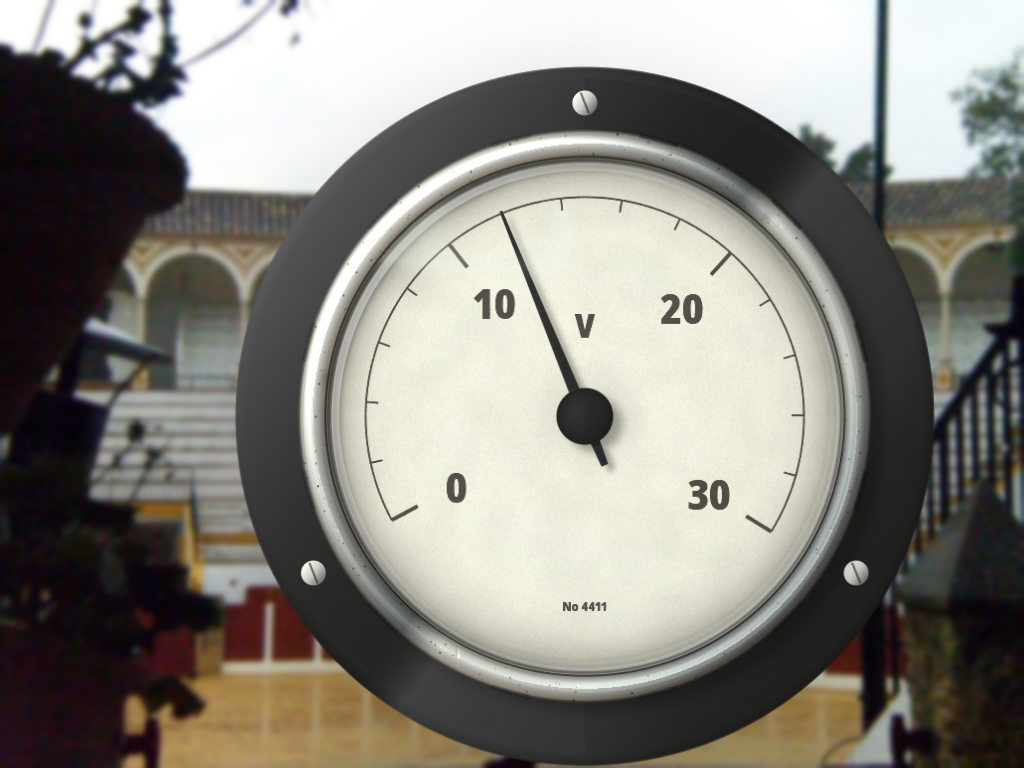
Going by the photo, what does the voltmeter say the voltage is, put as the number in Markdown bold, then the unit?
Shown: **12** V
